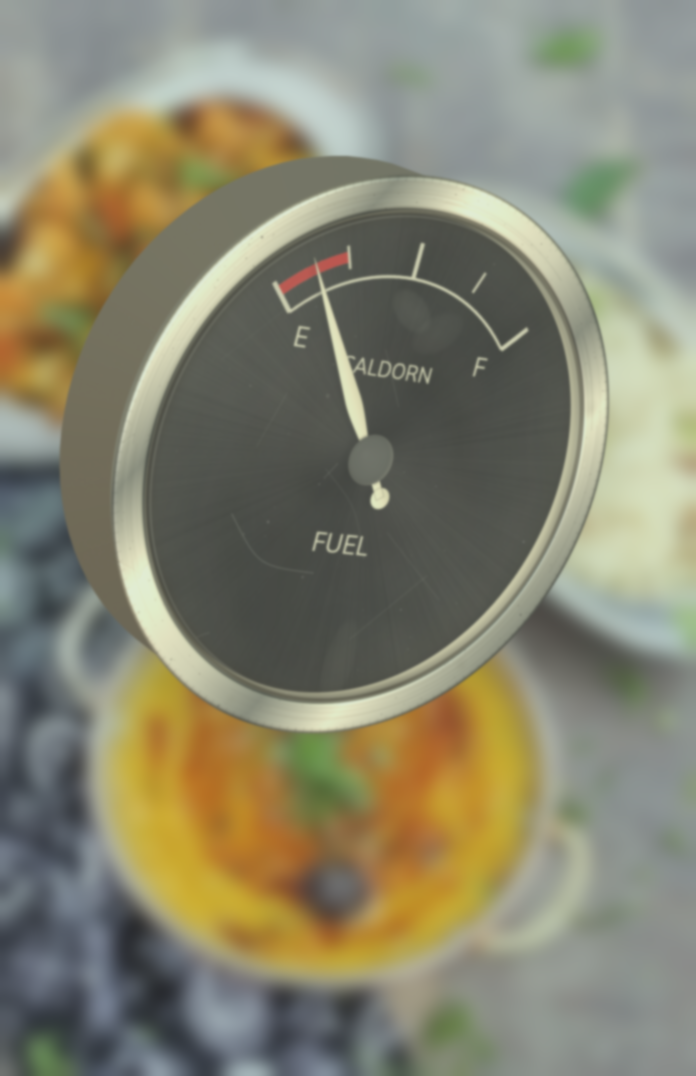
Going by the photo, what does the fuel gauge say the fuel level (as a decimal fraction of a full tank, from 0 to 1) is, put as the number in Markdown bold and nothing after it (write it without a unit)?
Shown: **0.125**
